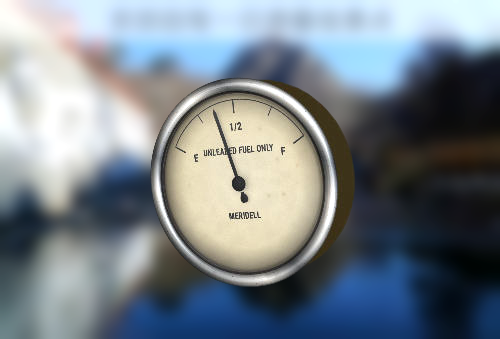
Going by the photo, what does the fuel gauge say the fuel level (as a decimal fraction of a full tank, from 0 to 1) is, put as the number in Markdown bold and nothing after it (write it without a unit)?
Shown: **0.375**
